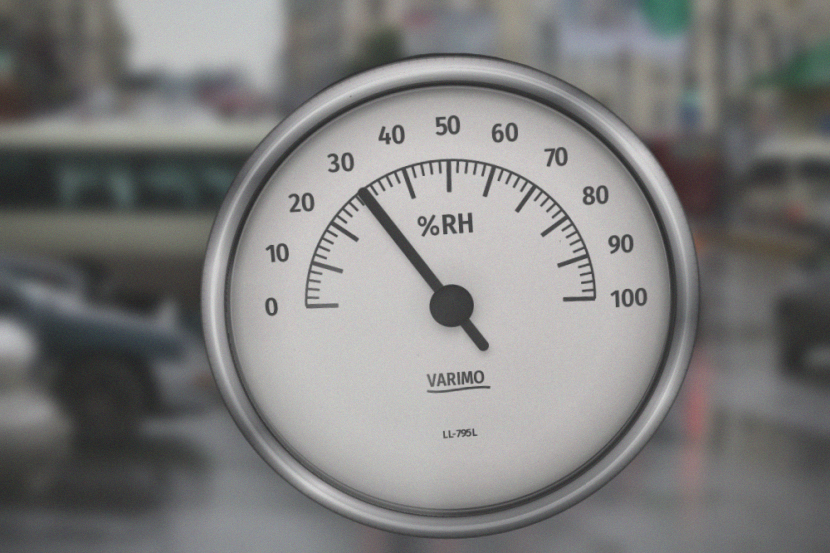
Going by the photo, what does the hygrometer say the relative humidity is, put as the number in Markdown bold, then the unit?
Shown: **30** %
